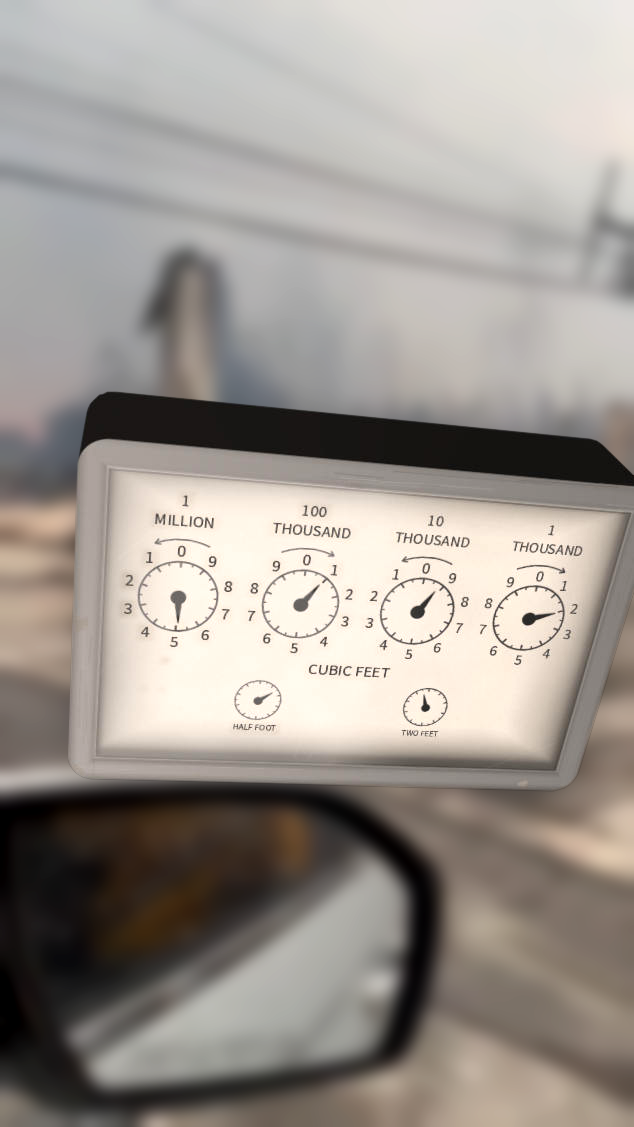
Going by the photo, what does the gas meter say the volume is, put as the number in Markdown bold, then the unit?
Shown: **509200** ft³
